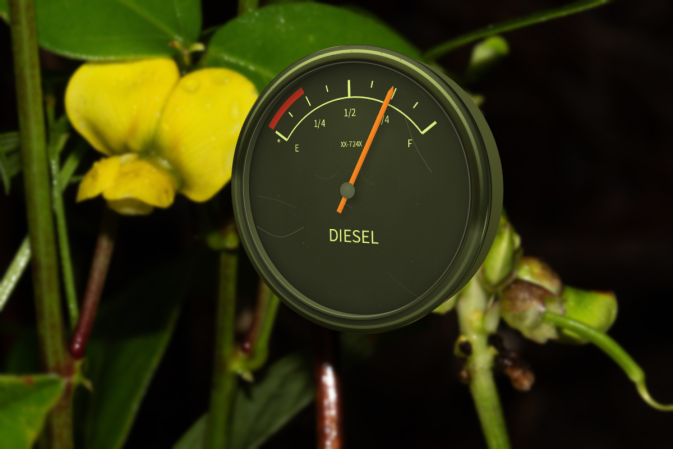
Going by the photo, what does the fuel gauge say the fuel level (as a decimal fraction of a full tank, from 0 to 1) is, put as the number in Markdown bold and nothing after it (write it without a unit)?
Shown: **0.75**
